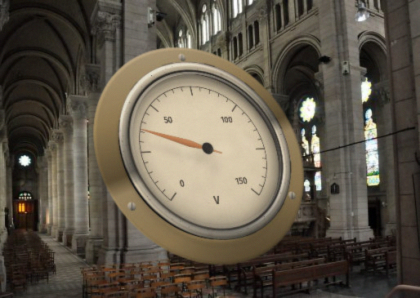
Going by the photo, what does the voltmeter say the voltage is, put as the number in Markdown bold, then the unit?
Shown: **35** V
